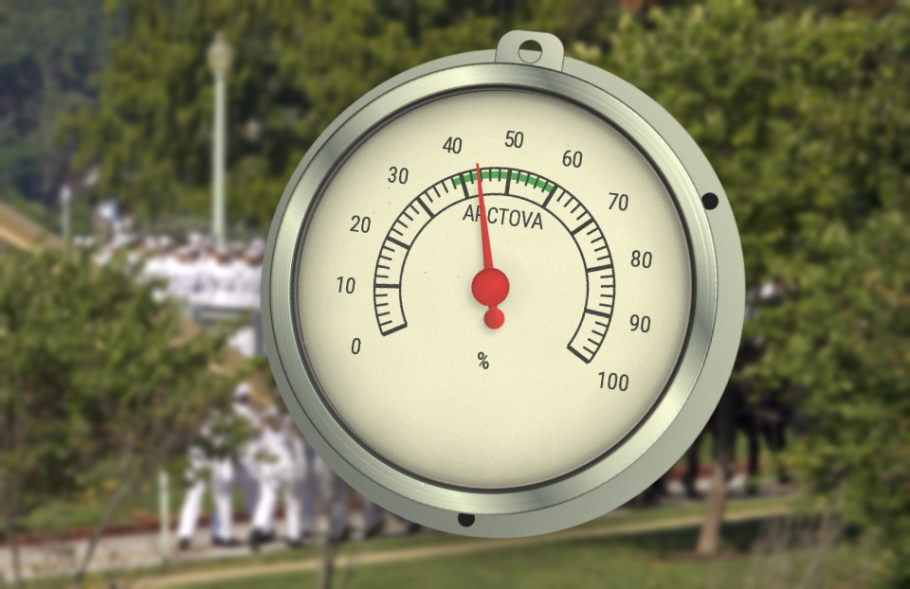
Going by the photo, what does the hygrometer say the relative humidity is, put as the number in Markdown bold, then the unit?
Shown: **44** %
